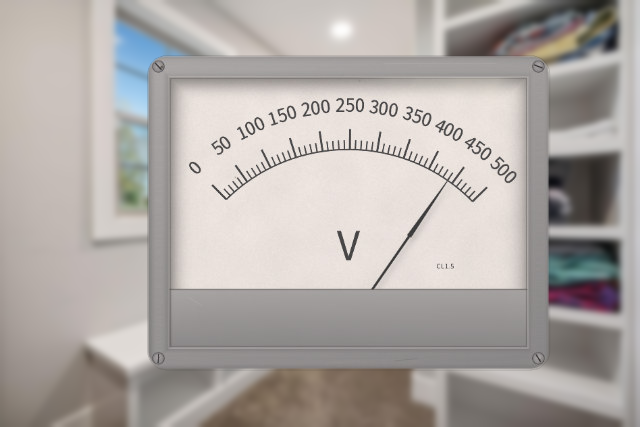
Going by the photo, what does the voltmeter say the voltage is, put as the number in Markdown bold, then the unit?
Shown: **440** V
